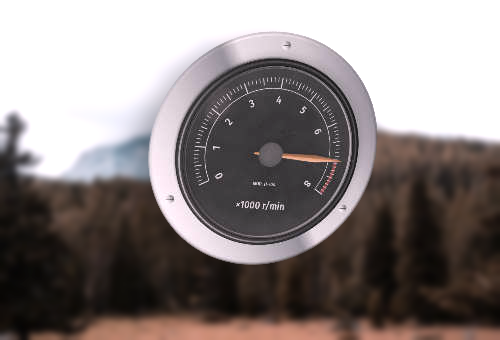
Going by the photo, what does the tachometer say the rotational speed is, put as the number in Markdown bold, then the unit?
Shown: **7000** rpm
